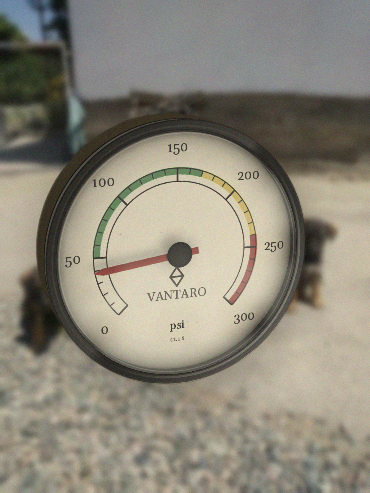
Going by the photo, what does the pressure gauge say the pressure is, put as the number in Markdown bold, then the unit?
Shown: **40** psi
